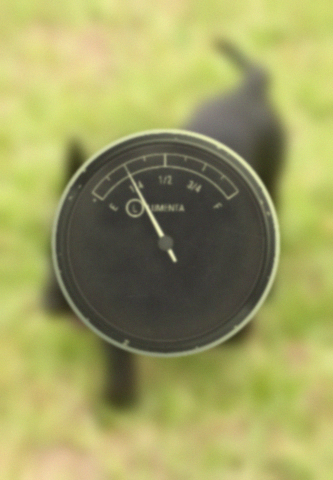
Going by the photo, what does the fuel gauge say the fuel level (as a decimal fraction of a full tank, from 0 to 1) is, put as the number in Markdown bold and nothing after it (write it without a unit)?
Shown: **0.25**
